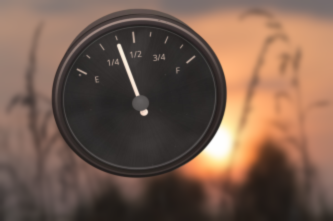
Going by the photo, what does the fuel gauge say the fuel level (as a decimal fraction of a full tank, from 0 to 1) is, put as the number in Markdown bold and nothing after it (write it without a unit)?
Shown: **0.375**
